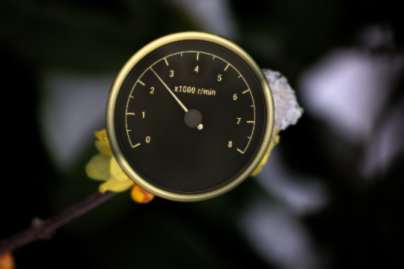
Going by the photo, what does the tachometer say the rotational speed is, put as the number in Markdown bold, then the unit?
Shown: **2500** rpm
